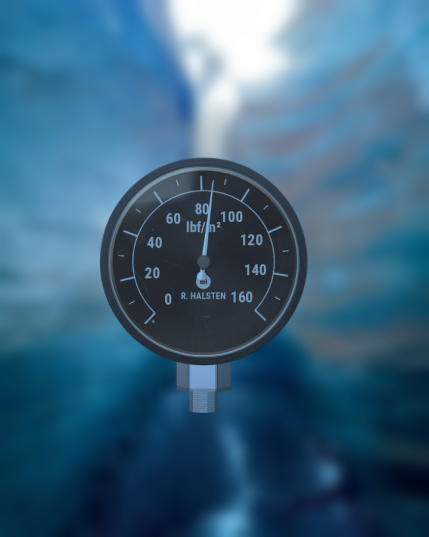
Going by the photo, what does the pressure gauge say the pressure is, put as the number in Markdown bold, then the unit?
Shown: **85** psi
